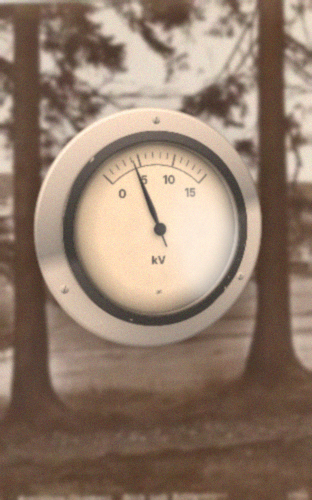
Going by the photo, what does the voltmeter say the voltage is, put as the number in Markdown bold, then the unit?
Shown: **4** kV
